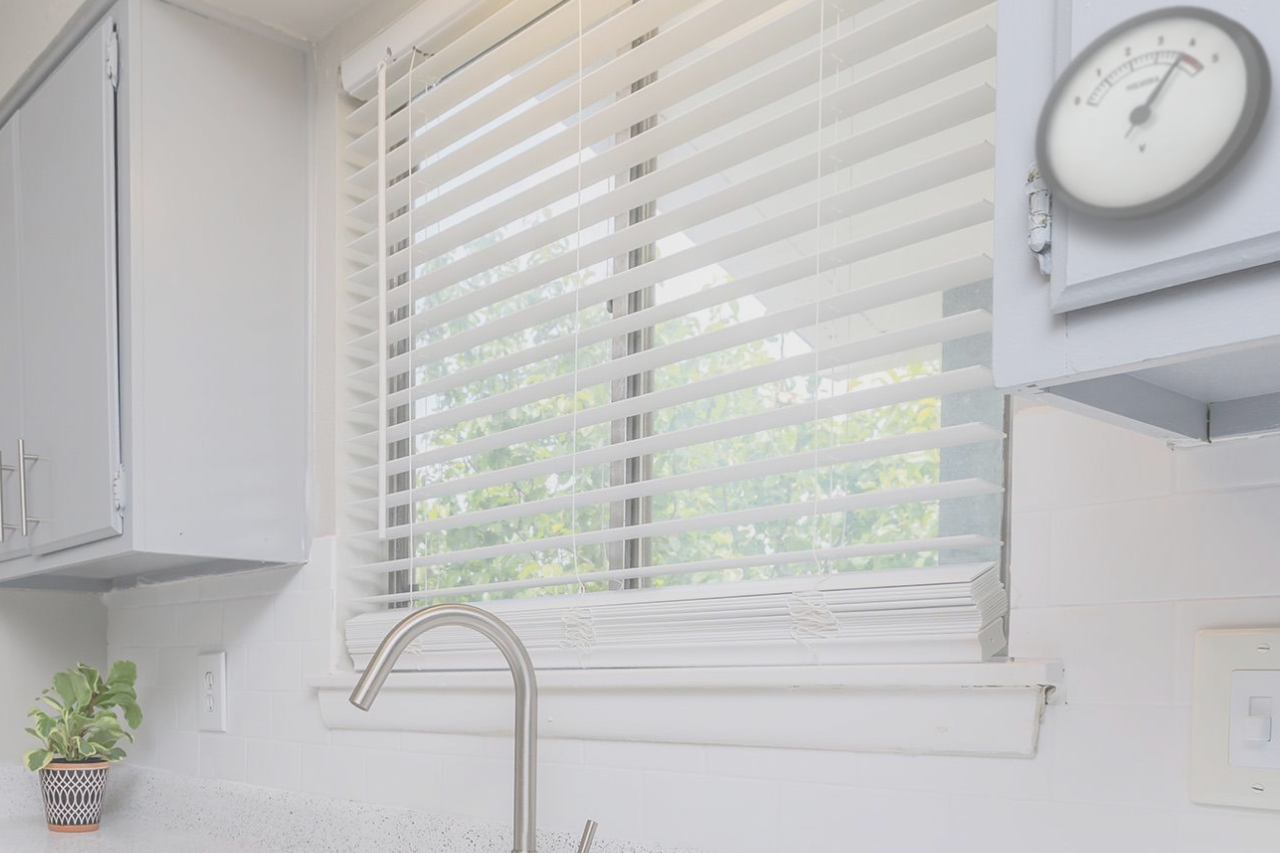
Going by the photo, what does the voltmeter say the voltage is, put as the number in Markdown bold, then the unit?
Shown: **4** V
